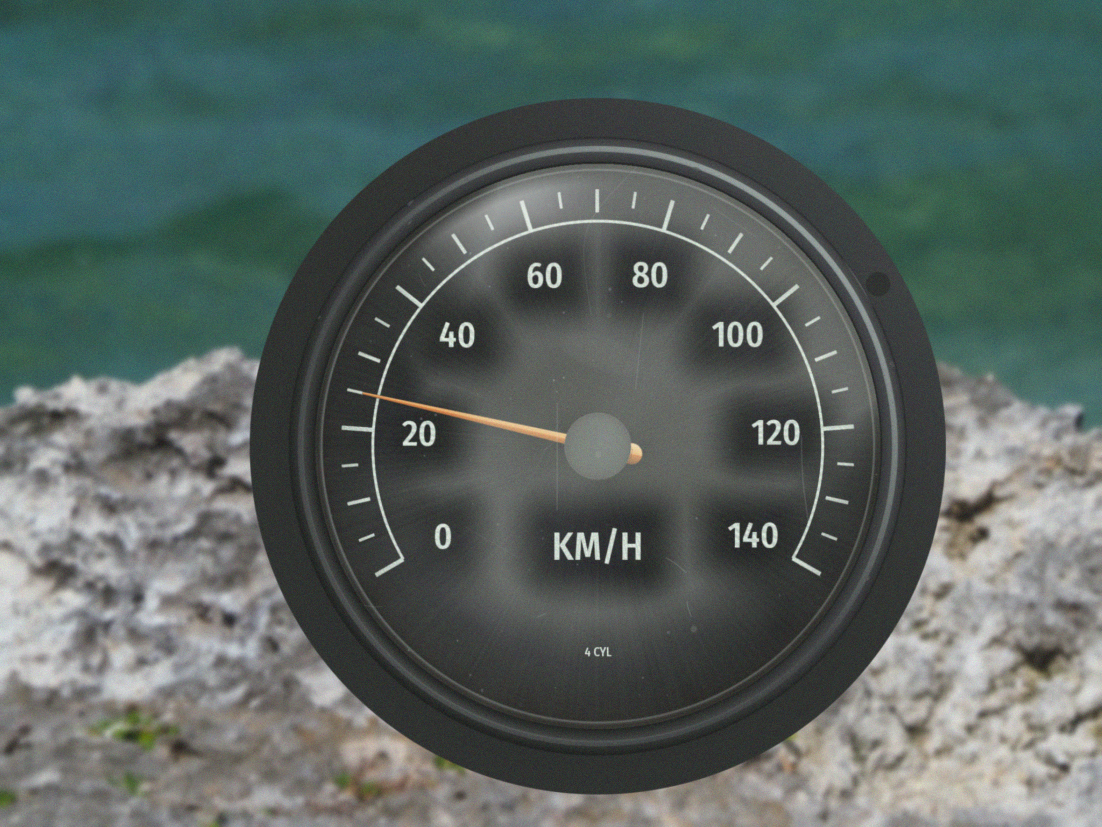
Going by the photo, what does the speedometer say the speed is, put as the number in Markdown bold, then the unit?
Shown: **25** km/h
